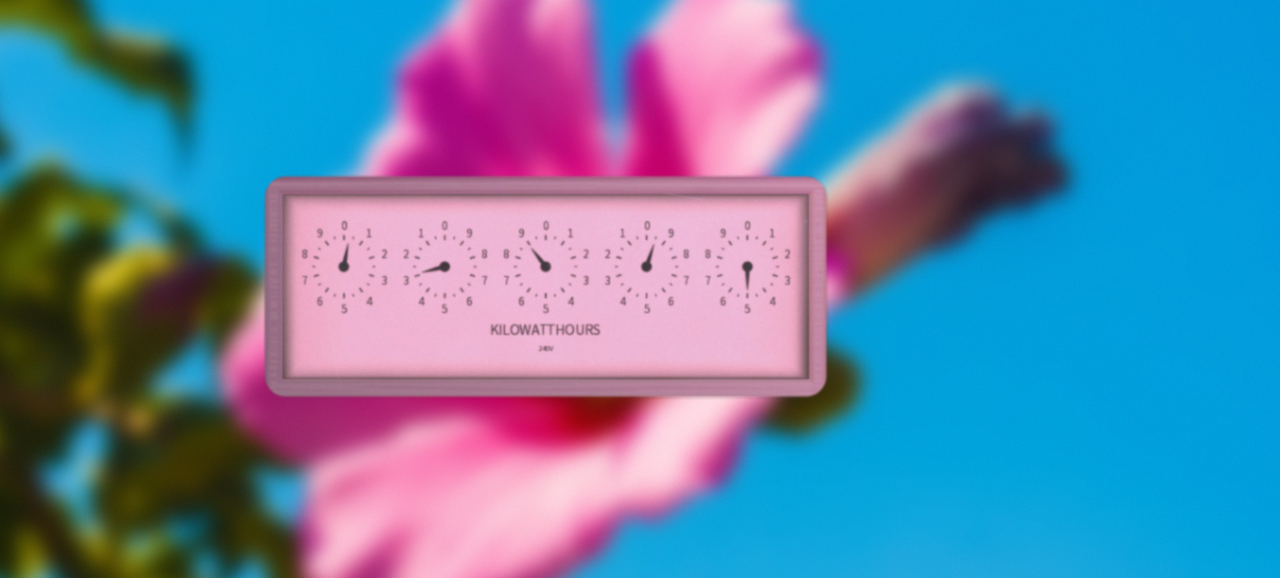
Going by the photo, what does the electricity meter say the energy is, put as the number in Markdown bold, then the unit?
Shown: **2895** kWh
